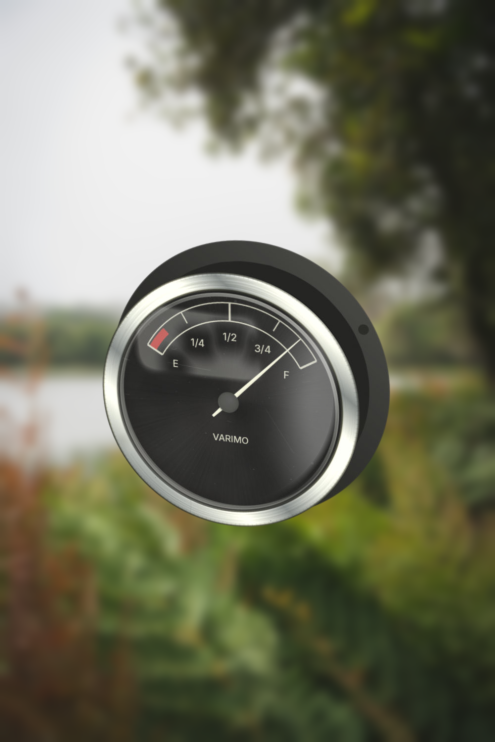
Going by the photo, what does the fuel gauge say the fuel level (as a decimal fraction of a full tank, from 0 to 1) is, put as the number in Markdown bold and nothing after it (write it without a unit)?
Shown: **0.875**
